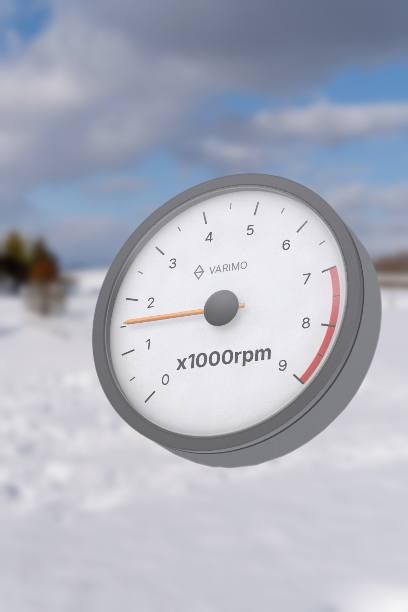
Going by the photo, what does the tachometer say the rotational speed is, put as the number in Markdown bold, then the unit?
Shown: **1500** rpm
